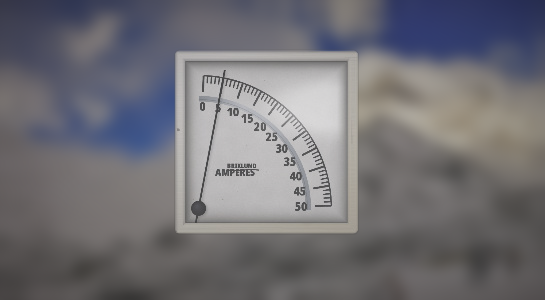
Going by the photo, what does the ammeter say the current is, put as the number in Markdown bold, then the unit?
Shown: **5** A
